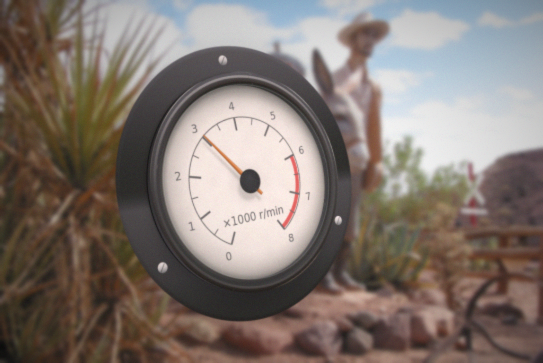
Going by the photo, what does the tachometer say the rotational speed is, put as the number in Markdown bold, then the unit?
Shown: **3000** rpm
